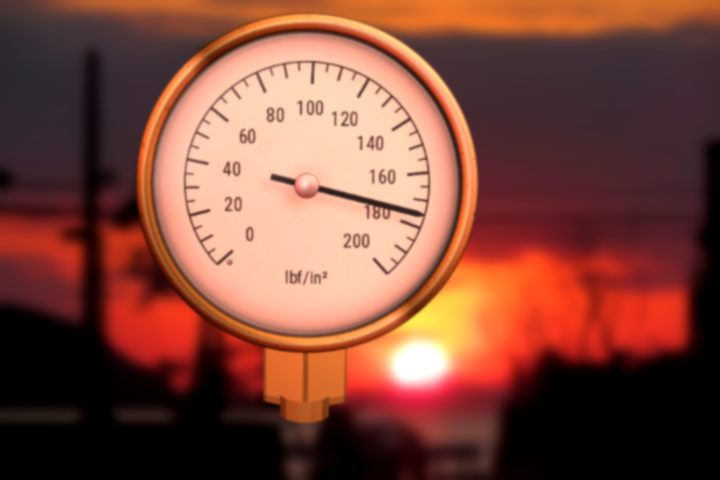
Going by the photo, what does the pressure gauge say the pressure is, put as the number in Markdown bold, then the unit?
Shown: **175** psi
